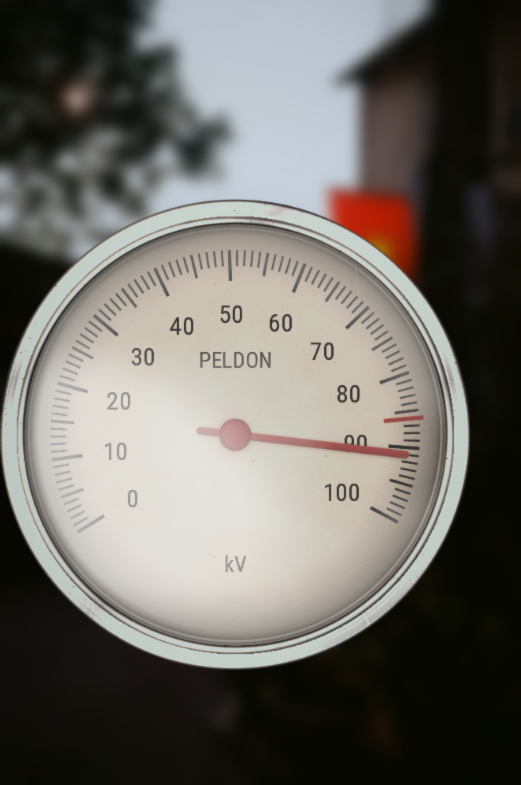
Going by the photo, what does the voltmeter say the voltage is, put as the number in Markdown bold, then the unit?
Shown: **91** kV
